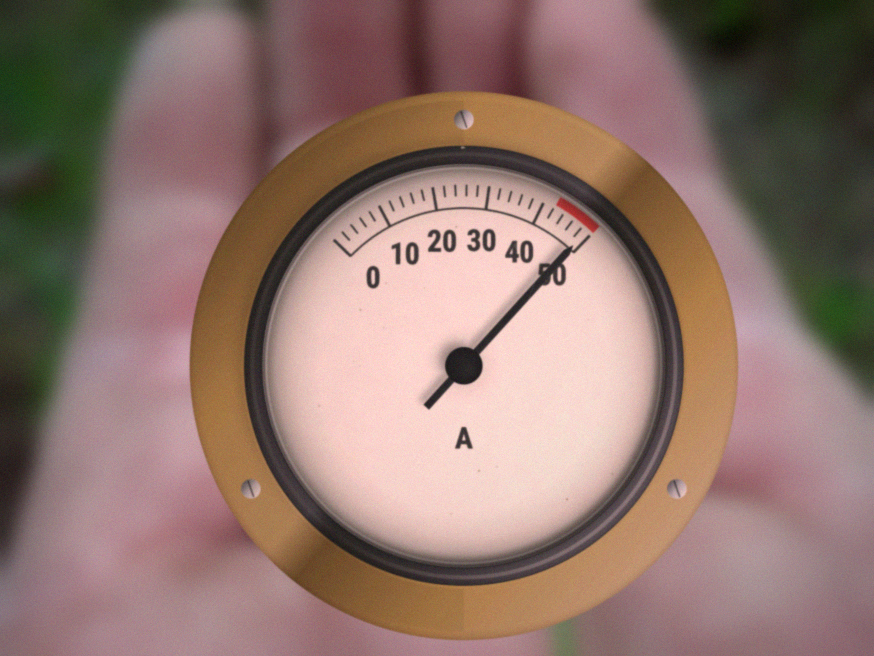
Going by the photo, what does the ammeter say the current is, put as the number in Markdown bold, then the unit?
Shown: **49** A
